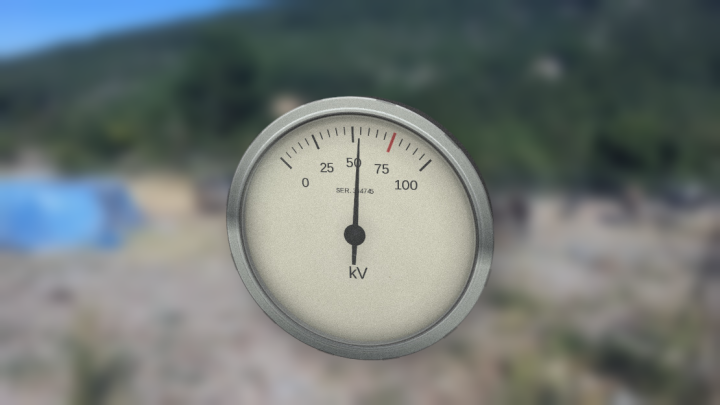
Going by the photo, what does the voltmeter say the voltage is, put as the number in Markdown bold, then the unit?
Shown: **55** kV
